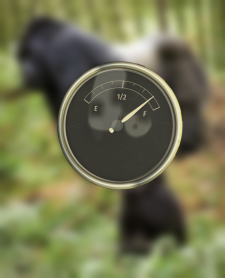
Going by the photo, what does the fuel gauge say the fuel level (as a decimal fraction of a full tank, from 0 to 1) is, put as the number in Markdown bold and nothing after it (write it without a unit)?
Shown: **0.875**
